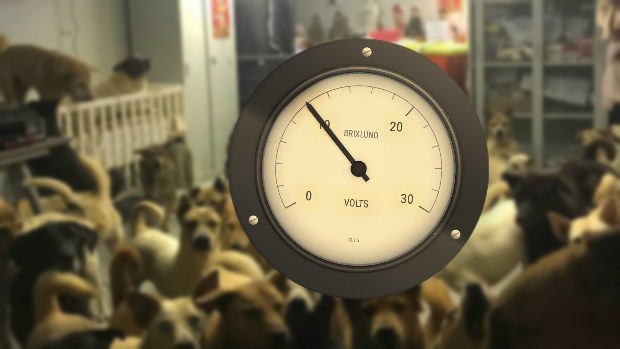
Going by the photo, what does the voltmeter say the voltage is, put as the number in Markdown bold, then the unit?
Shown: **10** V
